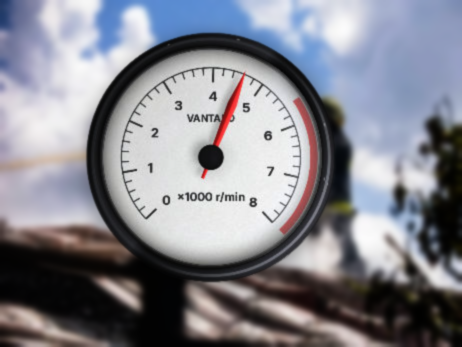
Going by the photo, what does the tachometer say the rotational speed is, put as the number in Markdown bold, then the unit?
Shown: **4600** rpm
